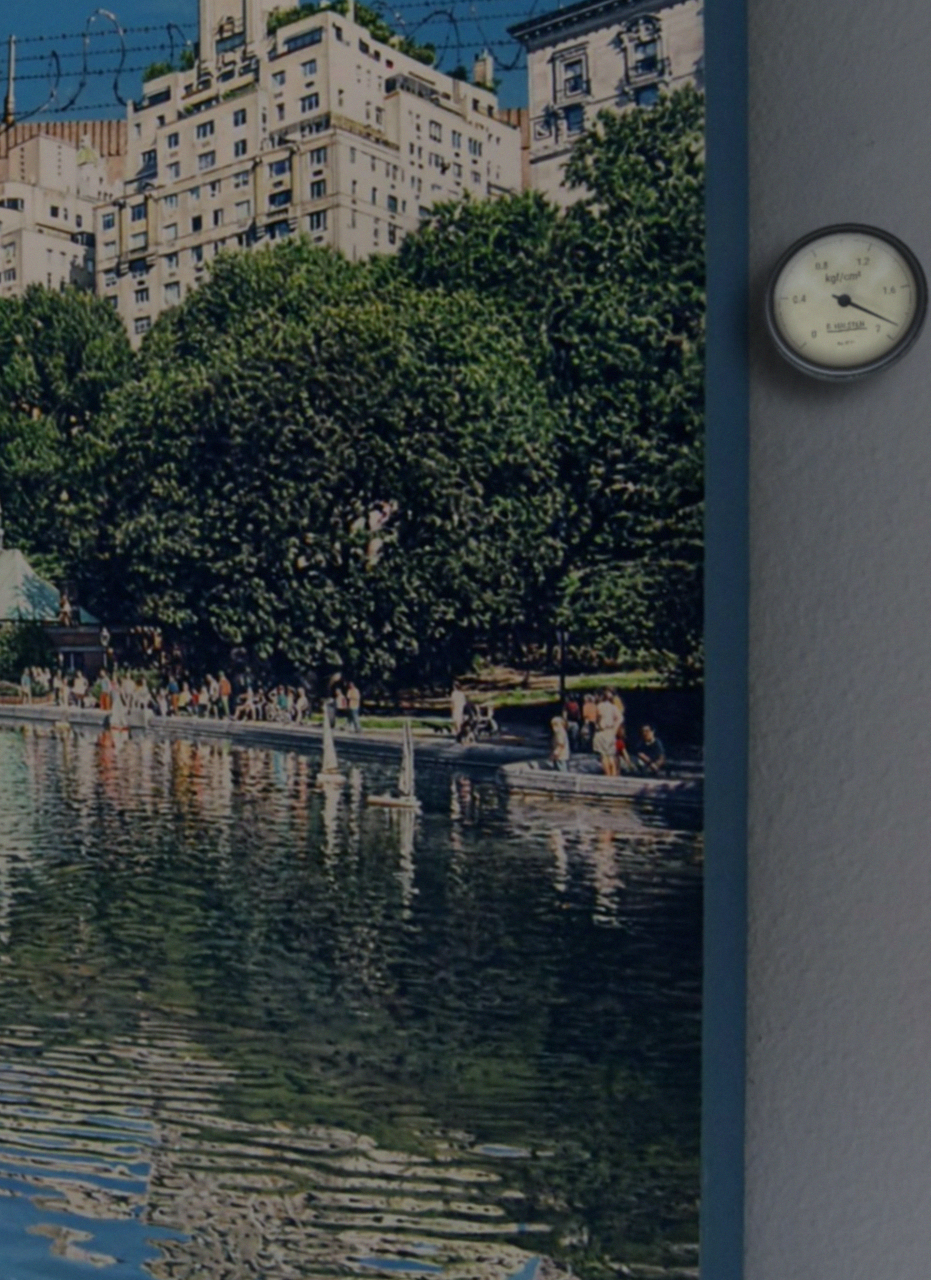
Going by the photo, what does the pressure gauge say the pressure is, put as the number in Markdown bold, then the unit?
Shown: **1.9** kg/cm²
